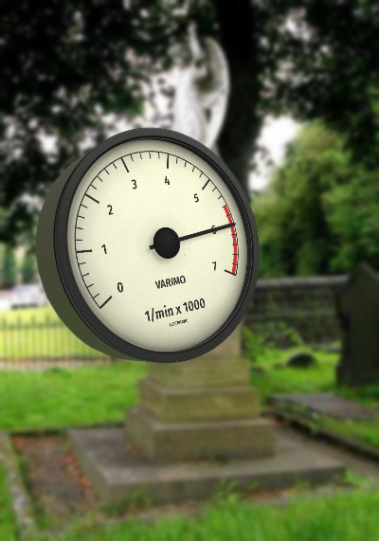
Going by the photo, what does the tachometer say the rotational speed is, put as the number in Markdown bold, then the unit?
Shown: **6000** rpm
